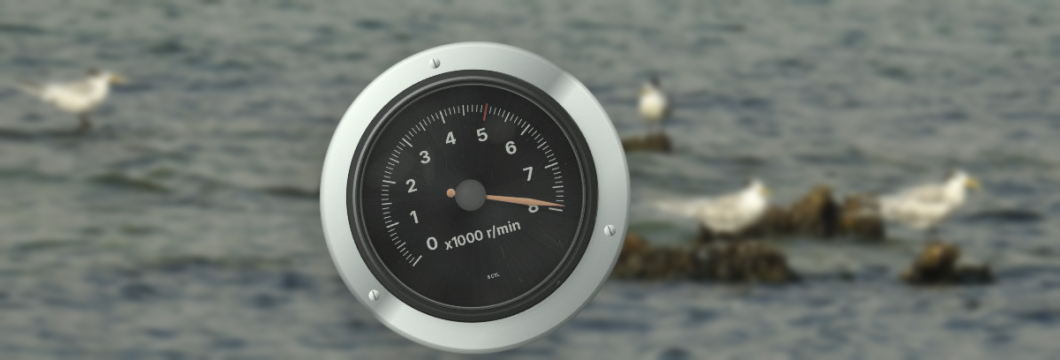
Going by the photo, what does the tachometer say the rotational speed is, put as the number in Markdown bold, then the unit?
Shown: **7900** rpm
